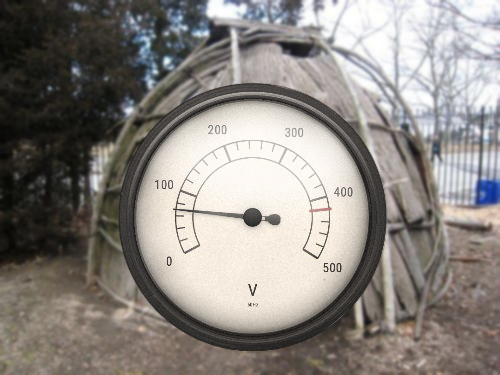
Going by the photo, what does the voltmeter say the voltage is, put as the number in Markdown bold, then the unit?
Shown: **70** V
